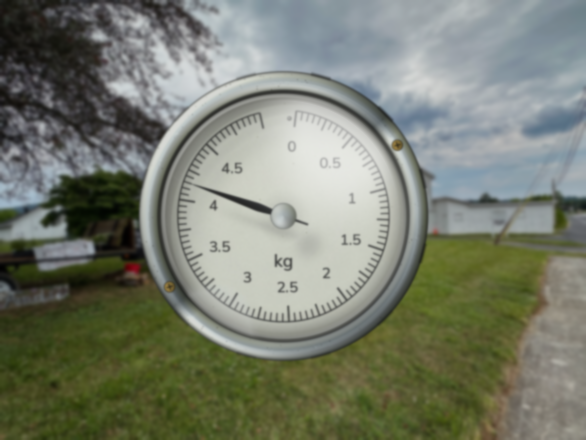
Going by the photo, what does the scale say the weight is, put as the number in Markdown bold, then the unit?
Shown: **4.15** kg
